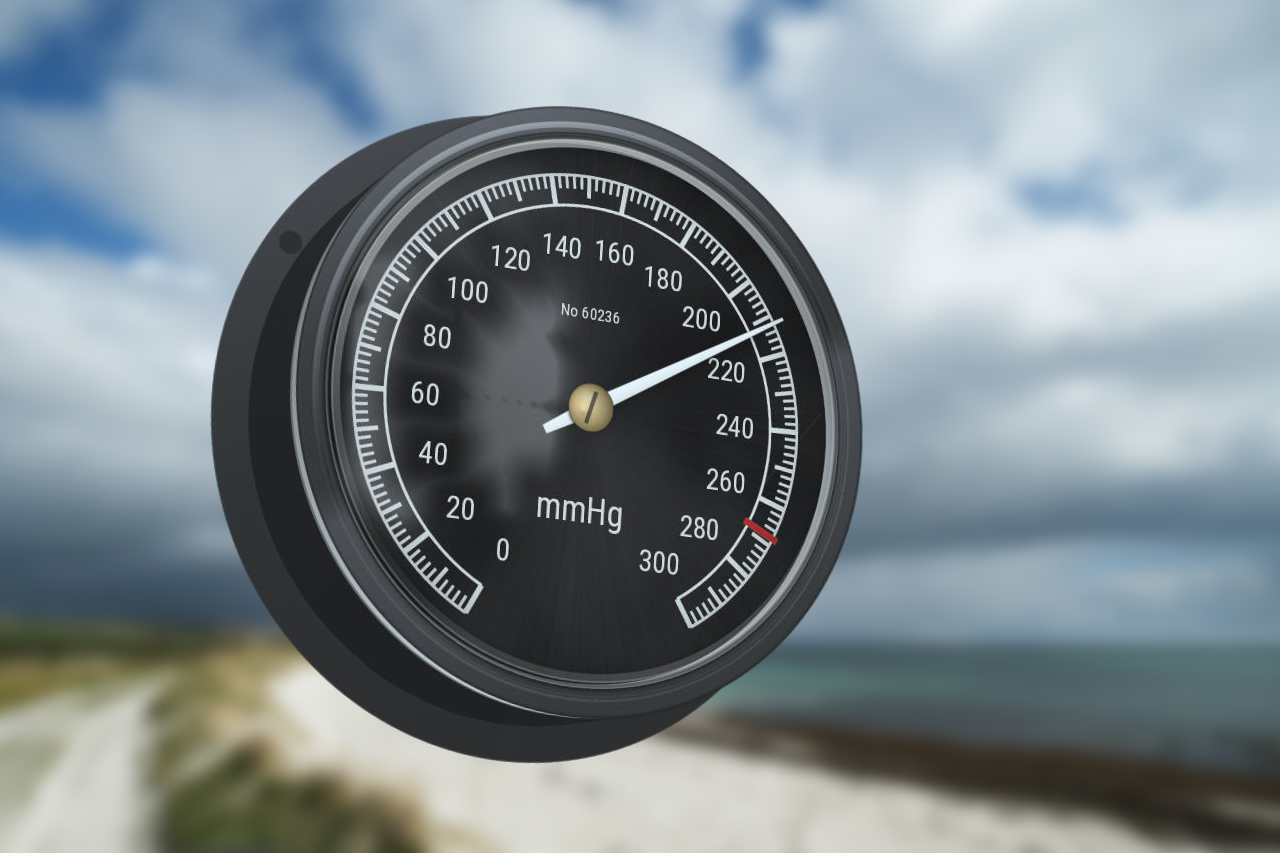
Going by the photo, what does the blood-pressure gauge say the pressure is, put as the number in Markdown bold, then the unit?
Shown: **212** mmHg
